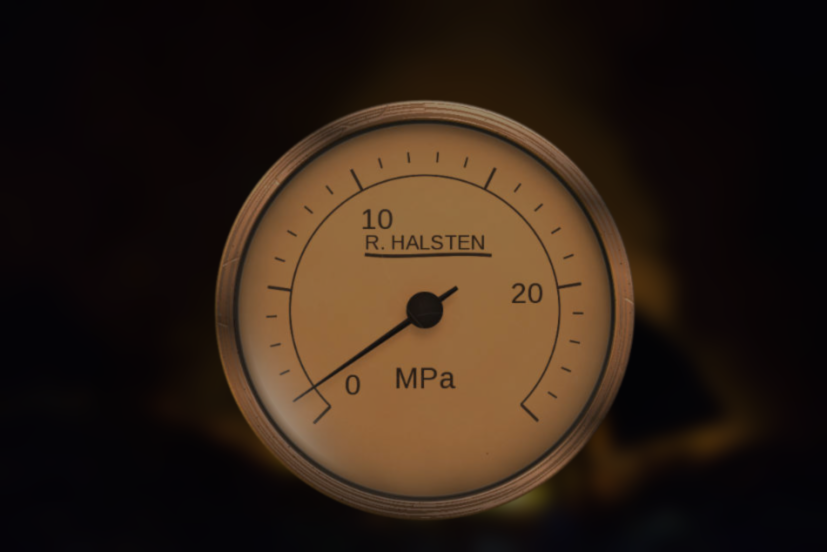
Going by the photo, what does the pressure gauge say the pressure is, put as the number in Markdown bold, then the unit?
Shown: **1** MPa
